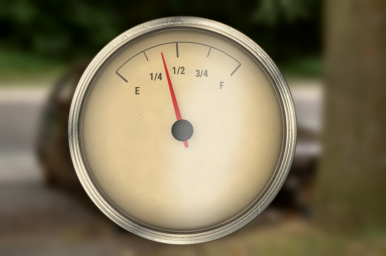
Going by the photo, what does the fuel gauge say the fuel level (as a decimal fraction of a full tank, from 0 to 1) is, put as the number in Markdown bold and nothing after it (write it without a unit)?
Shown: **0.375**
